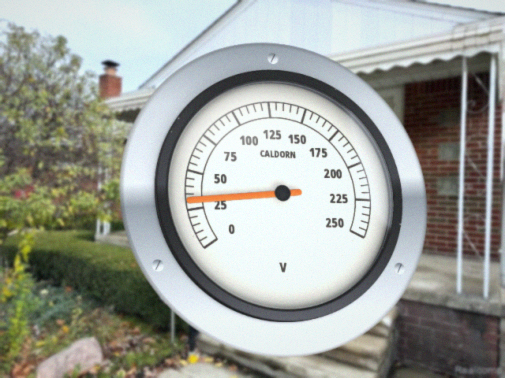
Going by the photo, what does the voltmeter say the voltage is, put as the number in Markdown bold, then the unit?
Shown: **30** V
